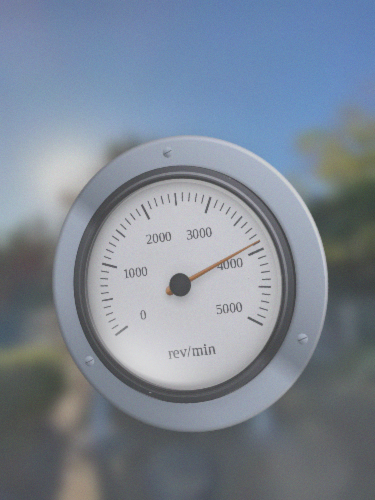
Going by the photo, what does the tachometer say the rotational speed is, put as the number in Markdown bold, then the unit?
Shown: **3900** rpm
